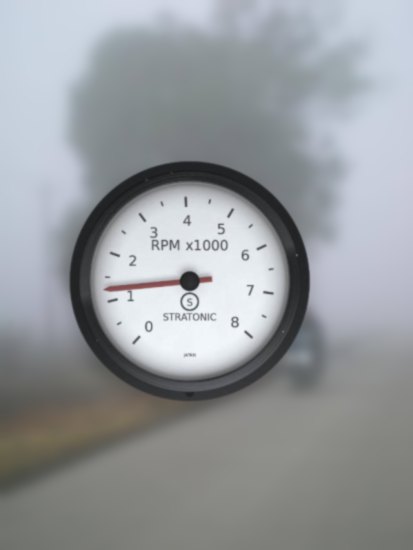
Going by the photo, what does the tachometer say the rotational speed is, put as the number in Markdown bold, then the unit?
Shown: **1250** rpm
